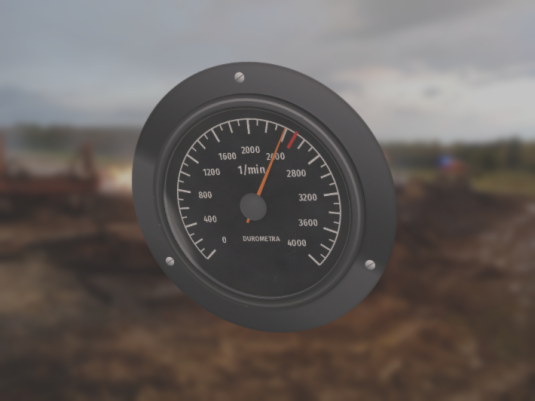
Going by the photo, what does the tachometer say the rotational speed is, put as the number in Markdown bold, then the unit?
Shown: **2400** rpm
